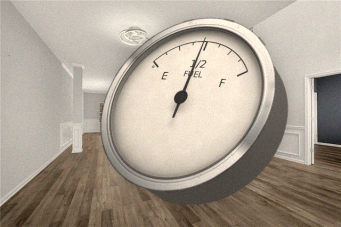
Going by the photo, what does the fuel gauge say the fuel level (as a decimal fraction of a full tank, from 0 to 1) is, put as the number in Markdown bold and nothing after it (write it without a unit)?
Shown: **0.5**
